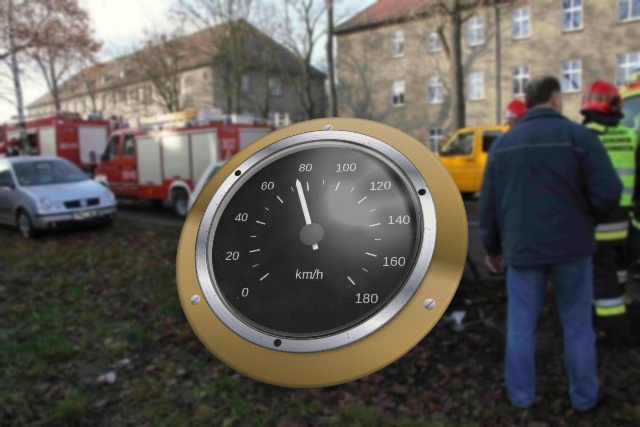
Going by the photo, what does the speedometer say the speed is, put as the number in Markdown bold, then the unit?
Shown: **75** km/h
